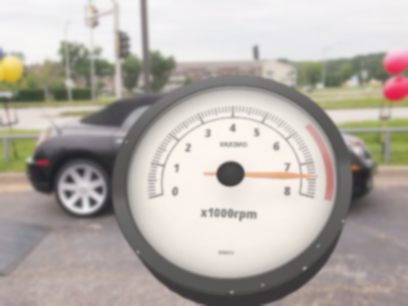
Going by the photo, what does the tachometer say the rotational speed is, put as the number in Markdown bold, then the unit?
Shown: **7500** rpm
